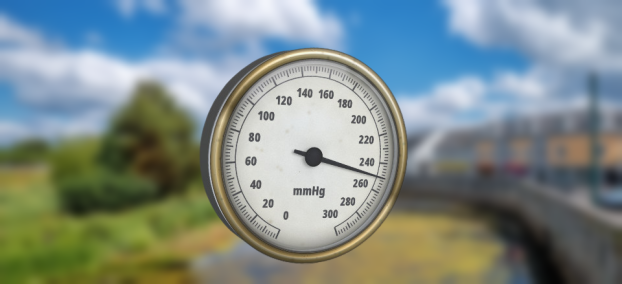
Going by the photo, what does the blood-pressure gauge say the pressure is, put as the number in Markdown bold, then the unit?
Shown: **250** mmHg
